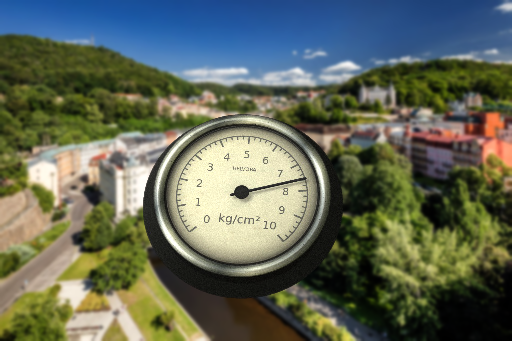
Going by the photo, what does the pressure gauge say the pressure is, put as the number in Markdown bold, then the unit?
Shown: **7.6** kg/cm²
